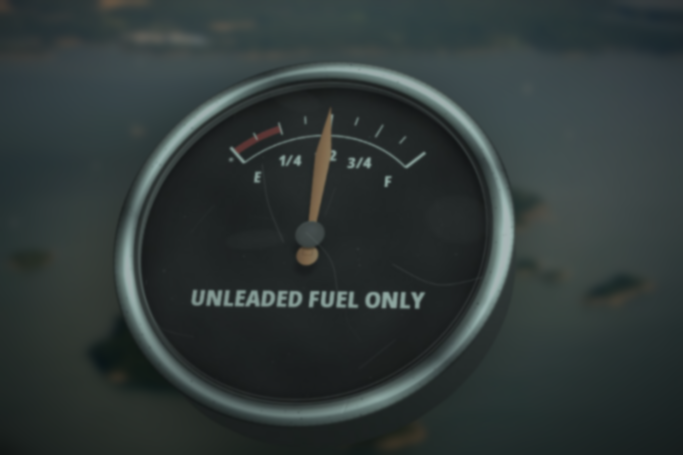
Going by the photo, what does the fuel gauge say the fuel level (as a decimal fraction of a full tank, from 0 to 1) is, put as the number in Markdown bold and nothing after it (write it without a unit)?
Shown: **0.5**
